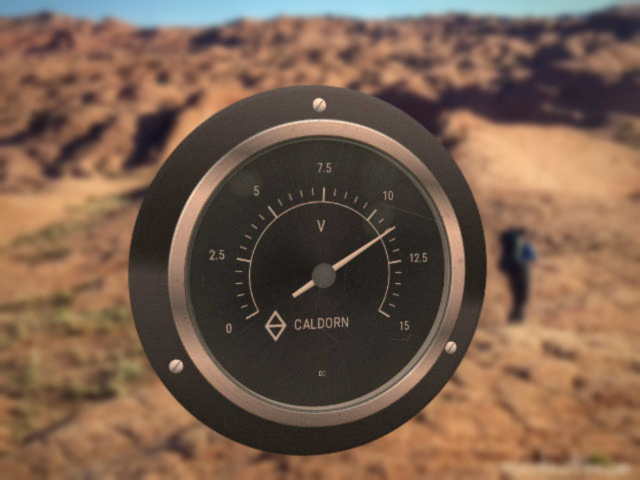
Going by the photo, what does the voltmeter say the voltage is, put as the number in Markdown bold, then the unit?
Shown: **11** V
